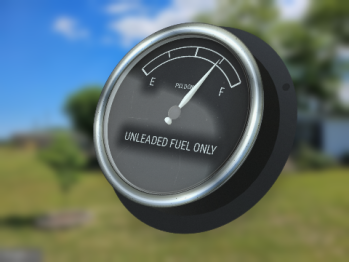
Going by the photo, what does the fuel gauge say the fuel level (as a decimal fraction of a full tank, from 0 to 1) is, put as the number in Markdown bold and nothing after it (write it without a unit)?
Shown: **0.75**
